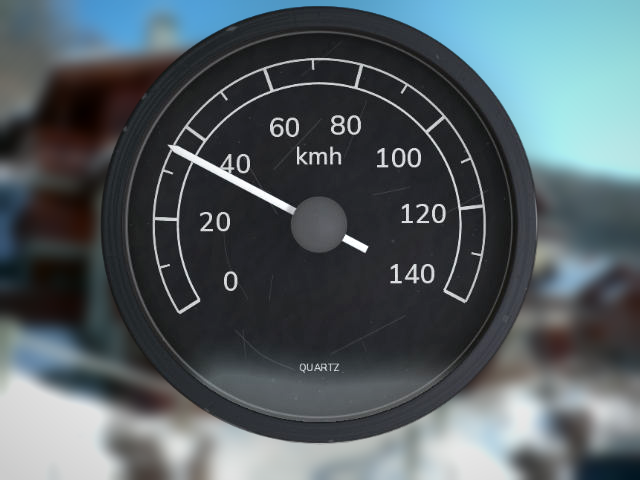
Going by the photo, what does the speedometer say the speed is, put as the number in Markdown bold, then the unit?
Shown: **35** km/h
